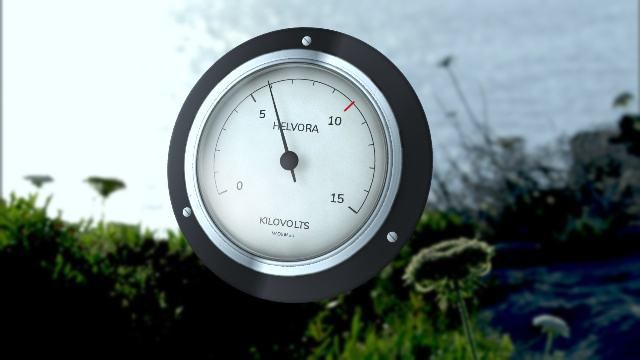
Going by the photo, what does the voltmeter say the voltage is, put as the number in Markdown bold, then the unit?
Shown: **6** kV
